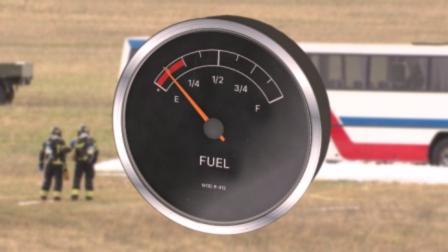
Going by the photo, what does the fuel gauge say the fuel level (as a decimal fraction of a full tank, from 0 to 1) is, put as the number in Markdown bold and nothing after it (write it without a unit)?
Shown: **0.125**
